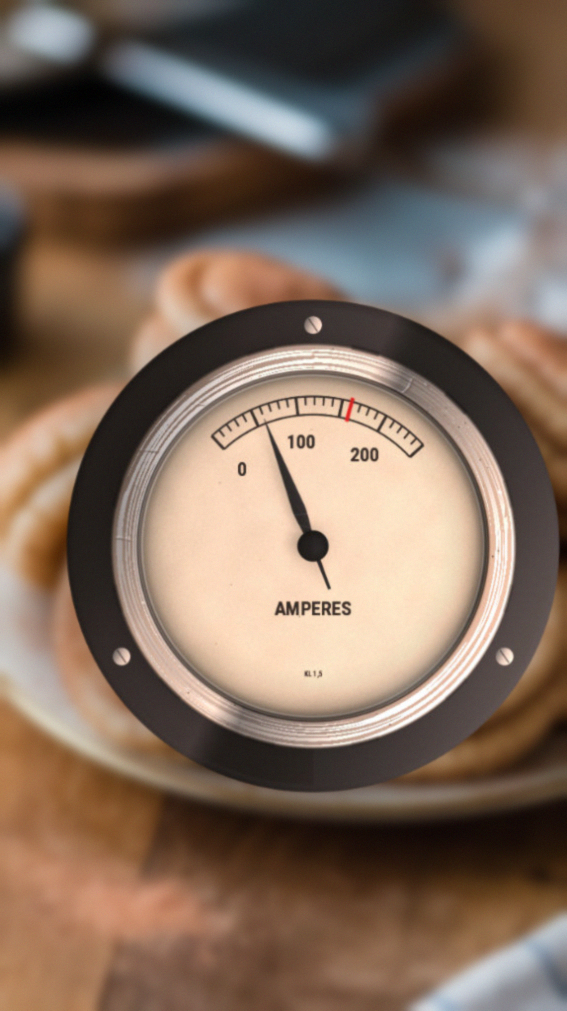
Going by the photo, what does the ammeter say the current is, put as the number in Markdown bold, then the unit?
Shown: **60** A
